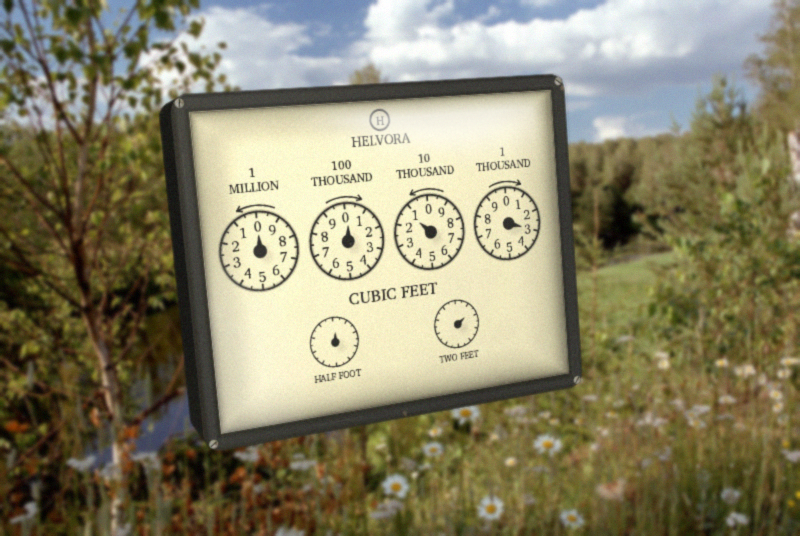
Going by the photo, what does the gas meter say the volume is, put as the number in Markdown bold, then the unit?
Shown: **1300** ft³
